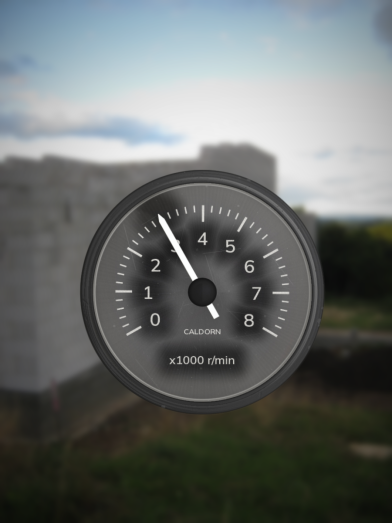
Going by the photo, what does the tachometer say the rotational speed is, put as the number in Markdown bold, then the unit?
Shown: **3000** rpm
